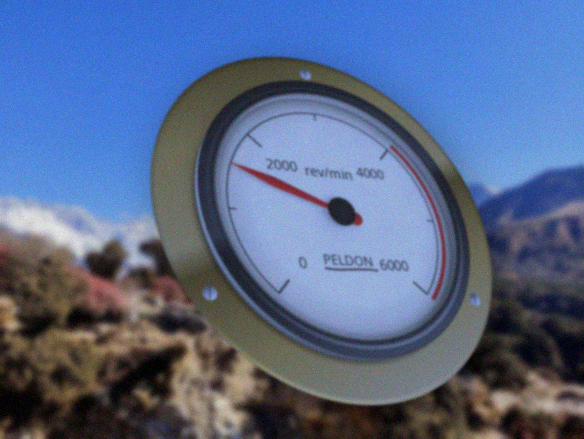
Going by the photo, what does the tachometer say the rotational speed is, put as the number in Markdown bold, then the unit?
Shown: **1500** rpm
